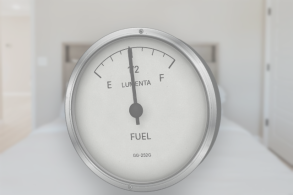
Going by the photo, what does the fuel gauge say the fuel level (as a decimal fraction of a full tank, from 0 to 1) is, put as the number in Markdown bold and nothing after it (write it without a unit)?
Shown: **0.5**
